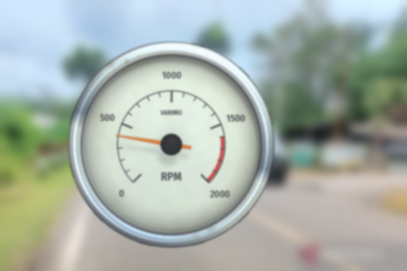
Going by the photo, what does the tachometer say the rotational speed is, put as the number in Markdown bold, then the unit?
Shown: **400** rpm
